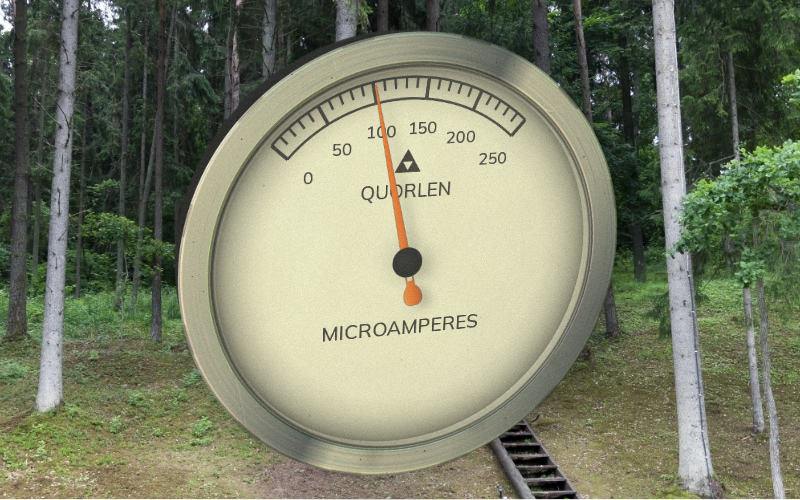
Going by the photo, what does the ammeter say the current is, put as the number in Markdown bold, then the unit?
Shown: **100** µA
